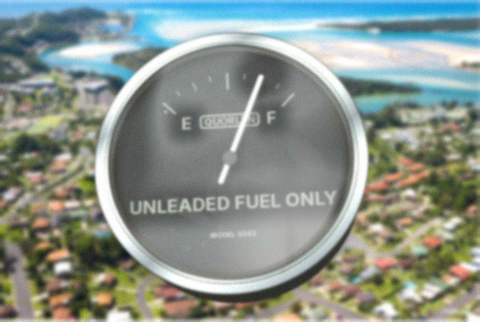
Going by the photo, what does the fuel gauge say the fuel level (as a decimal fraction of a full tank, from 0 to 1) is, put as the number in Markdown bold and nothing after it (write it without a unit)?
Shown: **0.75**
